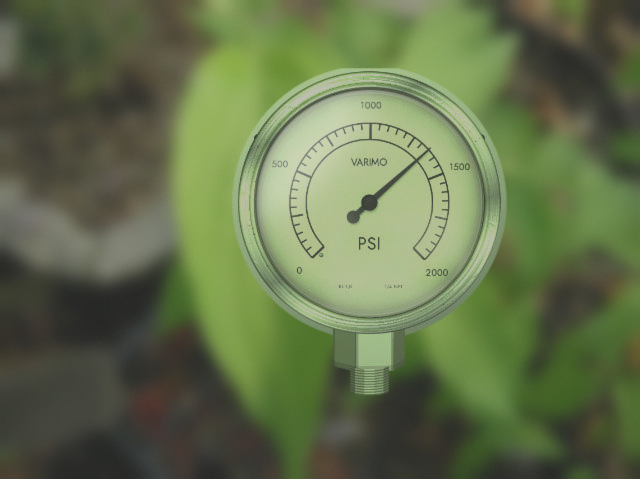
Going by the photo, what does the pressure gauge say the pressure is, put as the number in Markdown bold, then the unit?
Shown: **1350** psi
